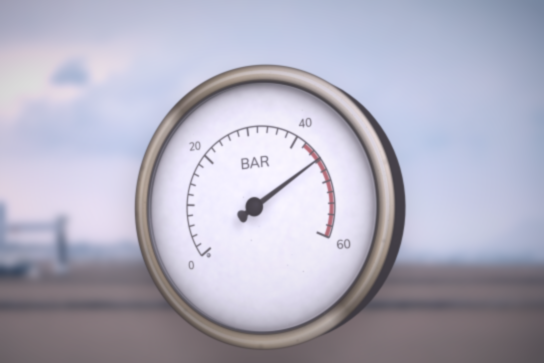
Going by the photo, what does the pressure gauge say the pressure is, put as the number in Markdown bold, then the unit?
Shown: **46** bar
